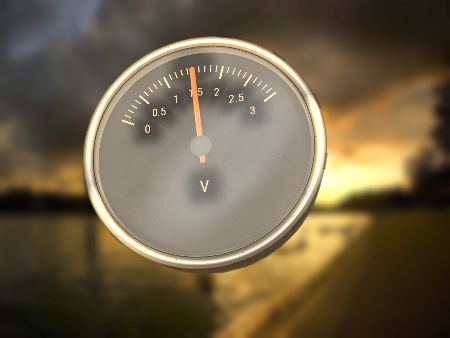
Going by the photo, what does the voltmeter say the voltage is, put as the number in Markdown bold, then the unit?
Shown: **1.5** V
